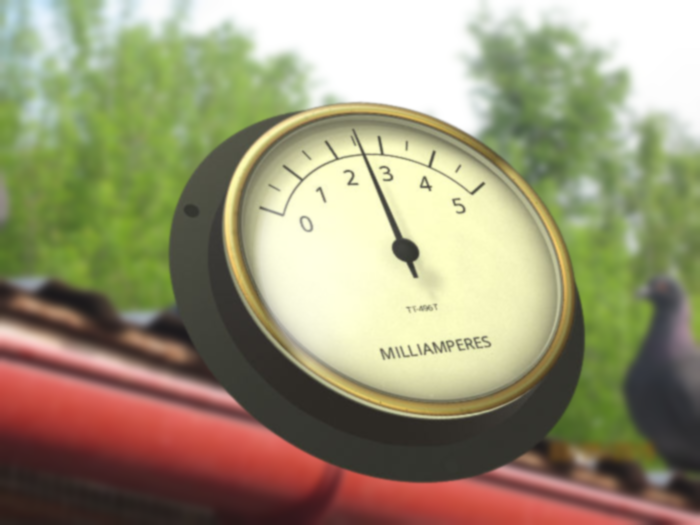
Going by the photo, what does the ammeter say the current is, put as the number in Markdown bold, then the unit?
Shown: **2.5** mA
